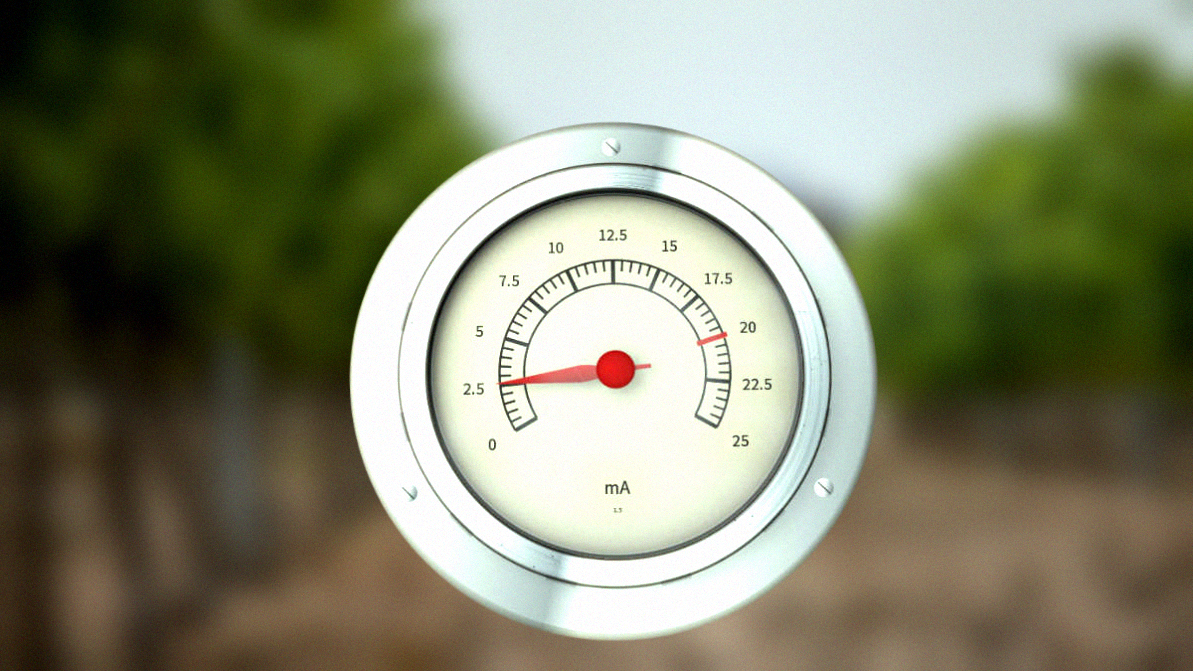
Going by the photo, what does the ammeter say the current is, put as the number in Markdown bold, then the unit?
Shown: **2.5** mA
